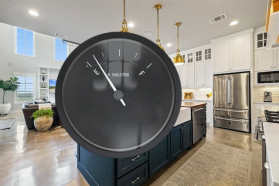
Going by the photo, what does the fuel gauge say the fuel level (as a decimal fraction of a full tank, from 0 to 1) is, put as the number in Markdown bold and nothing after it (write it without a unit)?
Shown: **0.125**
